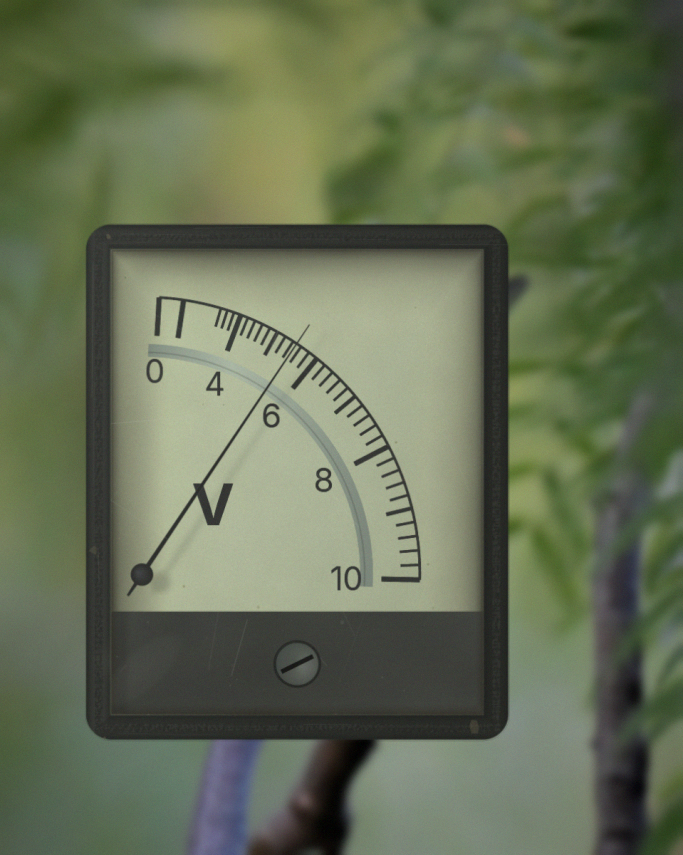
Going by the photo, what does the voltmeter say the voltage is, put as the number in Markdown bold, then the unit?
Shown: **5.5** V
